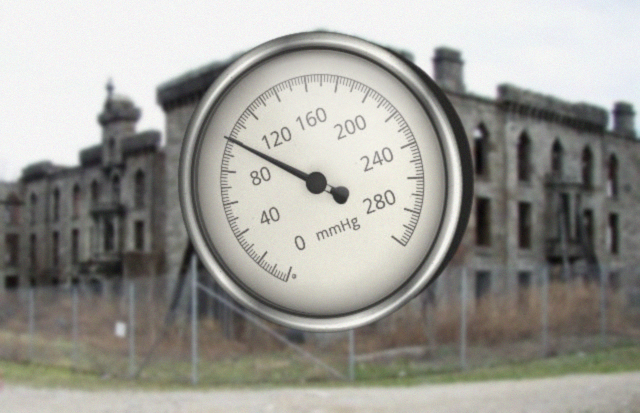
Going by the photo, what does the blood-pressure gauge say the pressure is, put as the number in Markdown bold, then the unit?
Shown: **100** mmHg
